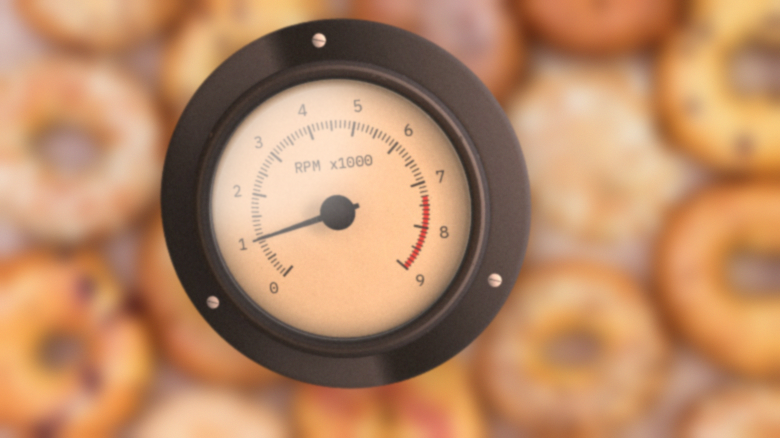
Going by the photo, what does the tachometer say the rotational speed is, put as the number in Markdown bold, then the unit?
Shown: **1000** rpm
